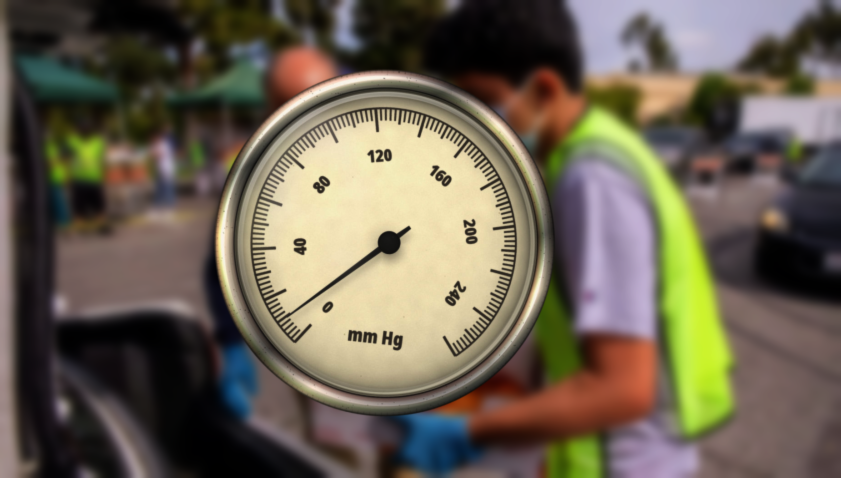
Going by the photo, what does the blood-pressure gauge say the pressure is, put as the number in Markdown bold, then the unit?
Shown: **10** mmHg
